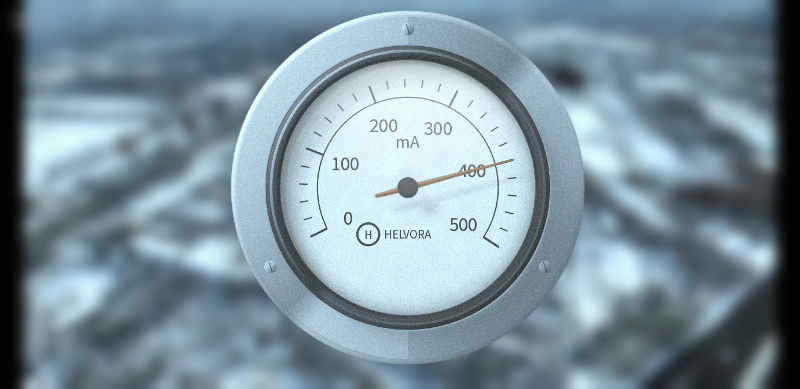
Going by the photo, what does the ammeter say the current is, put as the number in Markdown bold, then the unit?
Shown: **400** mA
